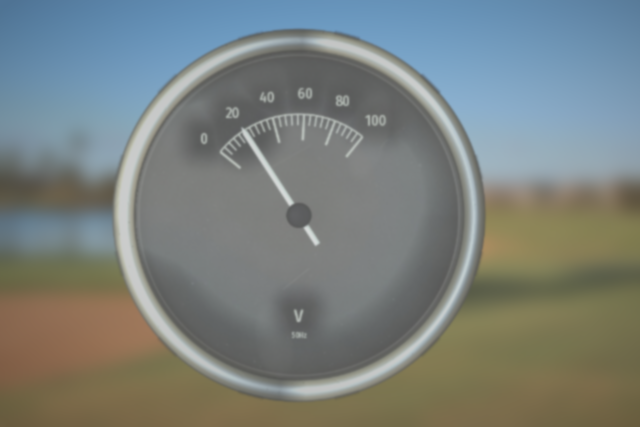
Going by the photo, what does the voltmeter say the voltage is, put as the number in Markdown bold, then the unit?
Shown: **20** V
